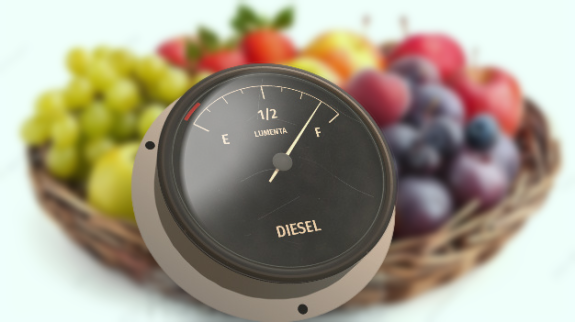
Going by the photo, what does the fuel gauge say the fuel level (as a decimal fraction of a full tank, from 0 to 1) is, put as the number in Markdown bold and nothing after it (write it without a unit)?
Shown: **0.875**
